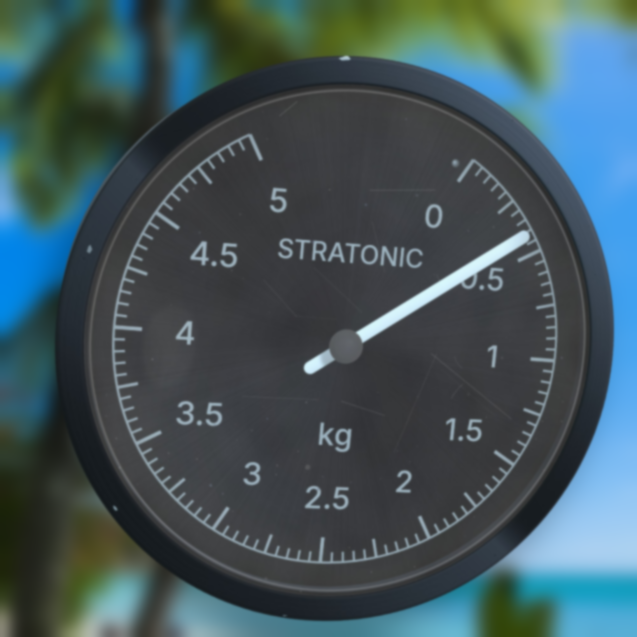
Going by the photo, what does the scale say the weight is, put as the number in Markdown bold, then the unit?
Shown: **0.4** kg
